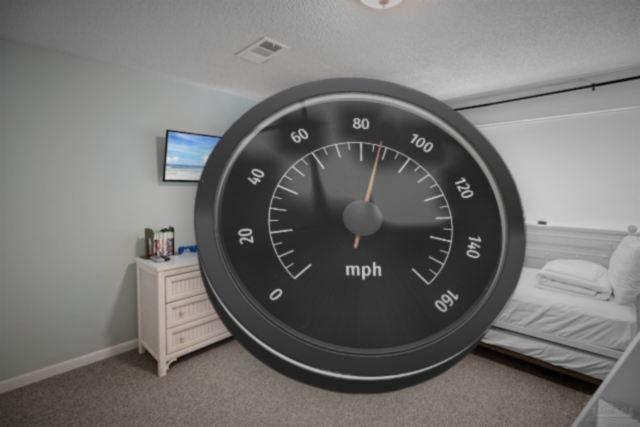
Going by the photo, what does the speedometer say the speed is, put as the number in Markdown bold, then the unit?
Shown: **87.5** mph
